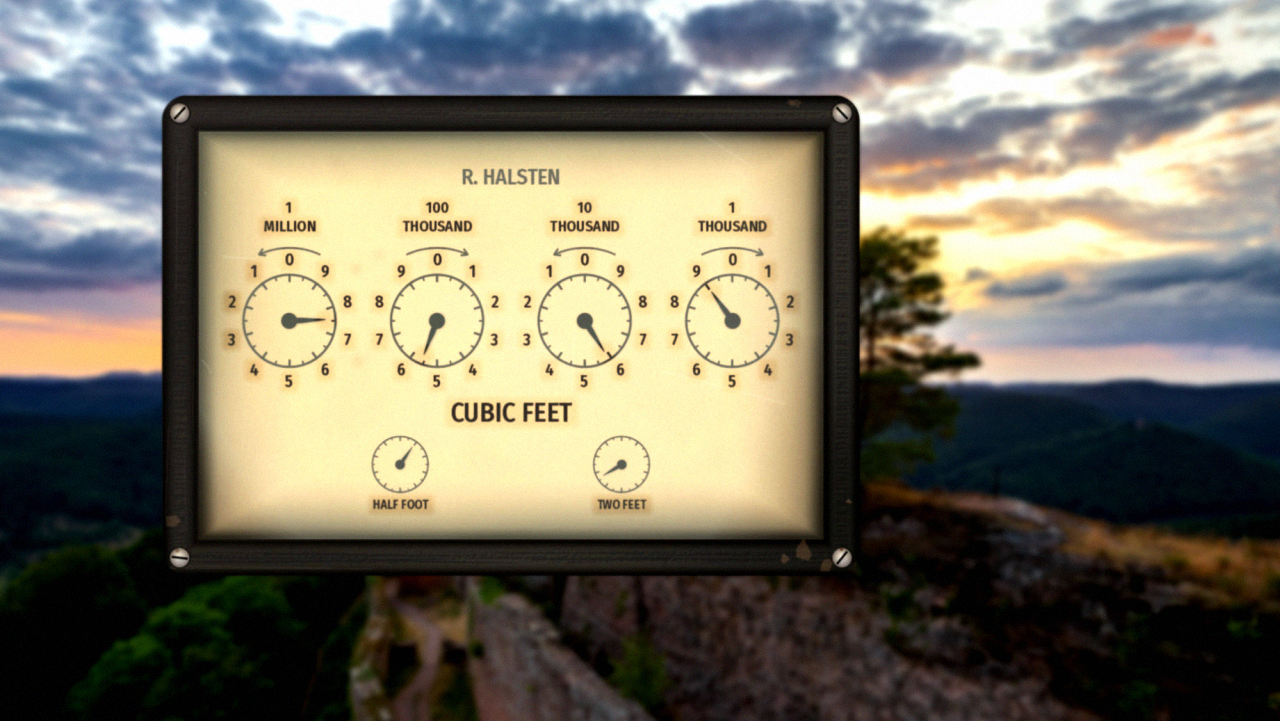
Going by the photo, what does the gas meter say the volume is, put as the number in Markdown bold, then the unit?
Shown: **755900** ft³
